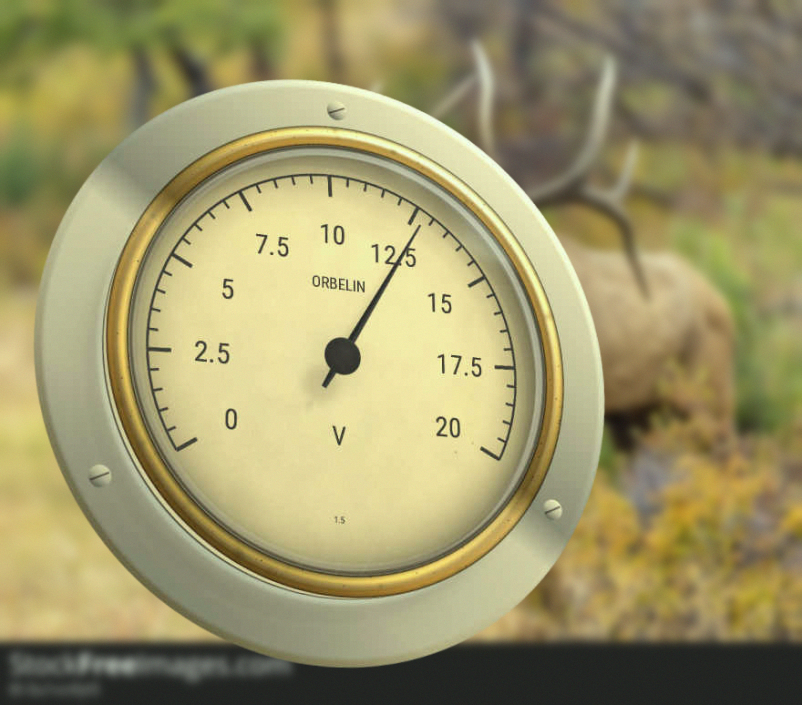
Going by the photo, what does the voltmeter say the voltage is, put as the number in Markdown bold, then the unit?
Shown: **12.75** V
